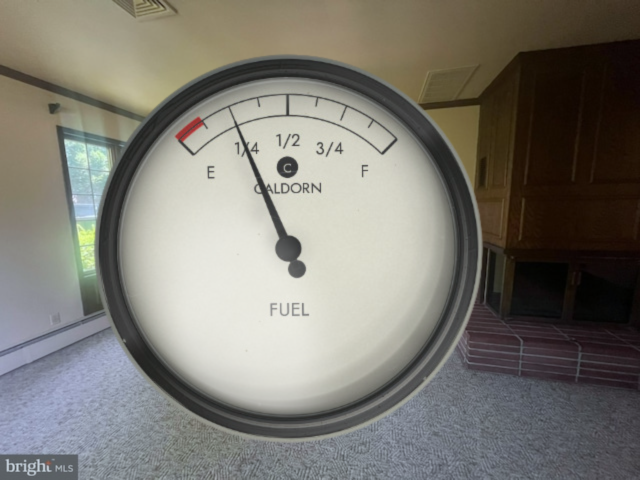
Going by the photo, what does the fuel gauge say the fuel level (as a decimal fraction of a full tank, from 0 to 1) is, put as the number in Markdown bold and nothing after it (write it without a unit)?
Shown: **0.25**
